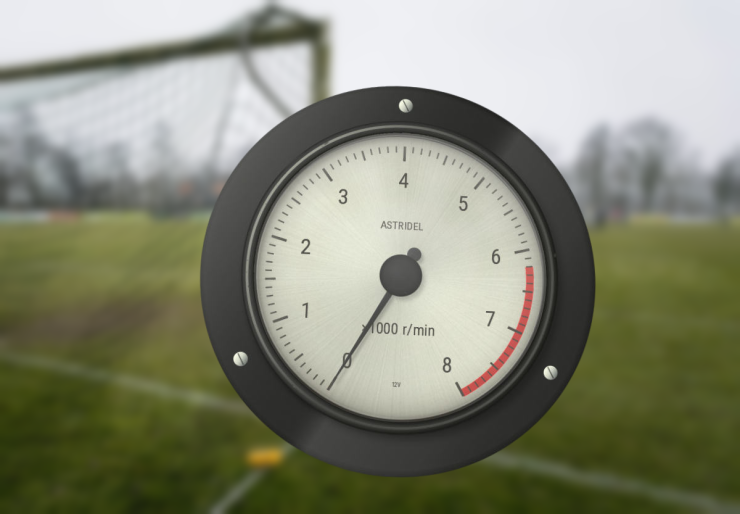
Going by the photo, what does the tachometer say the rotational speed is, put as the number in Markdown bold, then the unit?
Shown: **0** rpm
